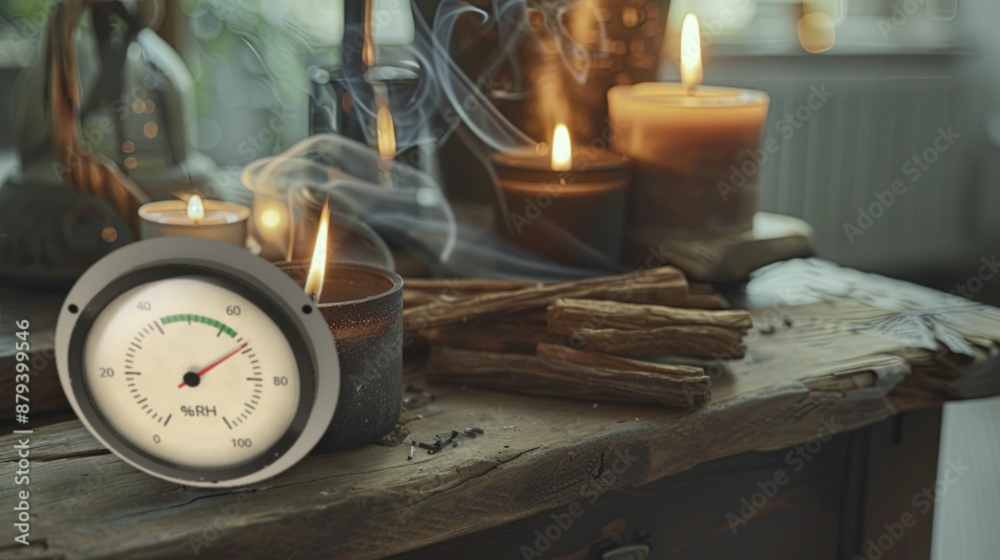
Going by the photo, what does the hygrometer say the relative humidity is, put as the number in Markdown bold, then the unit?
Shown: **68** %
